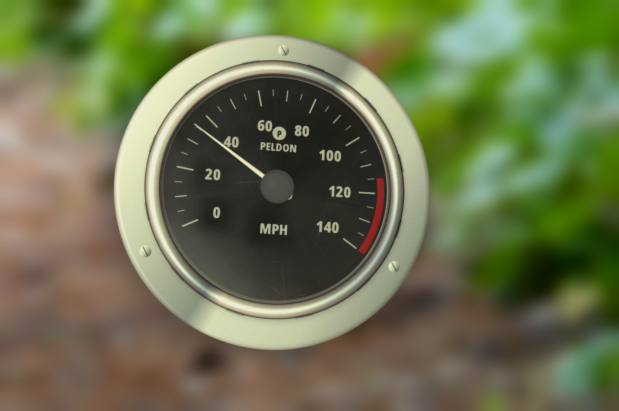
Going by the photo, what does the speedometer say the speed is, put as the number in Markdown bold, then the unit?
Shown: **35** mph
